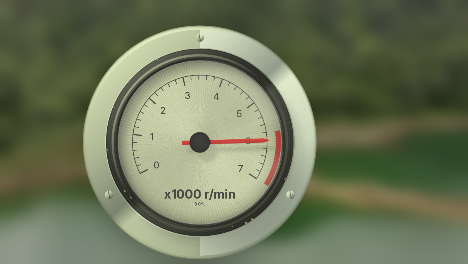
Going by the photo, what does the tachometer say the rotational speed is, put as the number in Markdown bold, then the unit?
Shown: **6000** rpm
